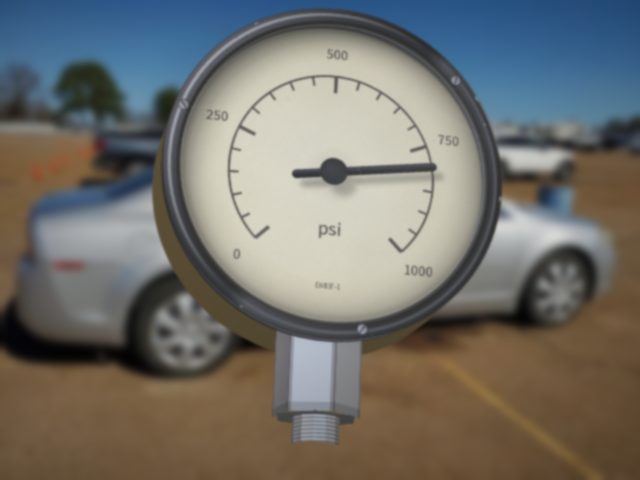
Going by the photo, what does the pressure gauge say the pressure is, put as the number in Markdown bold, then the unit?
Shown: **800** psi
